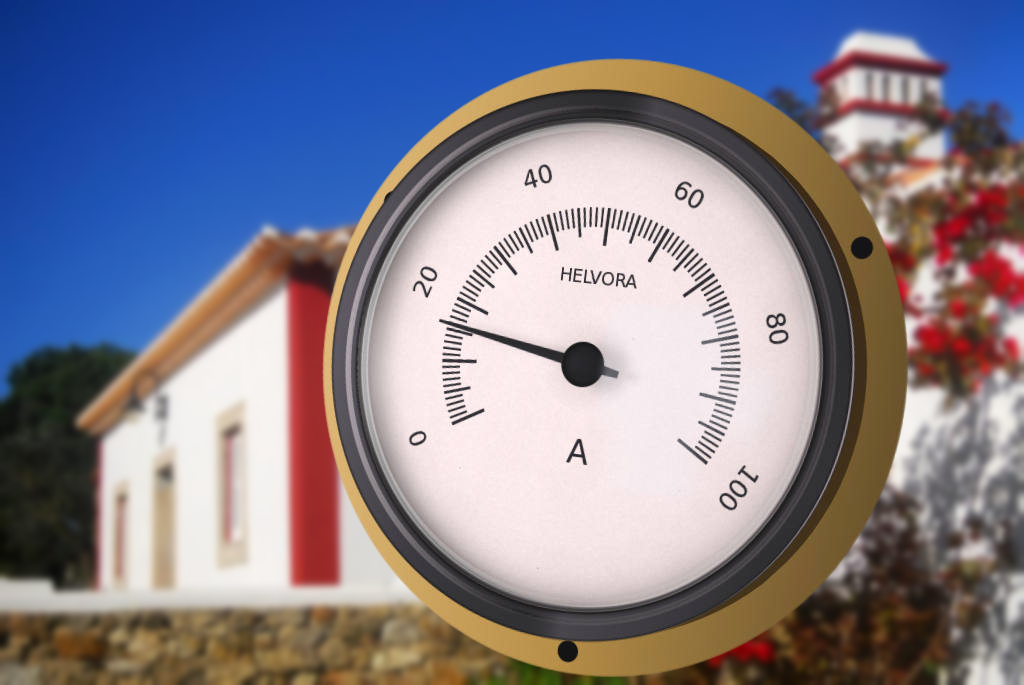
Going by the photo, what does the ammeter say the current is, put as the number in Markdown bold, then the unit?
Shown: **16** A
